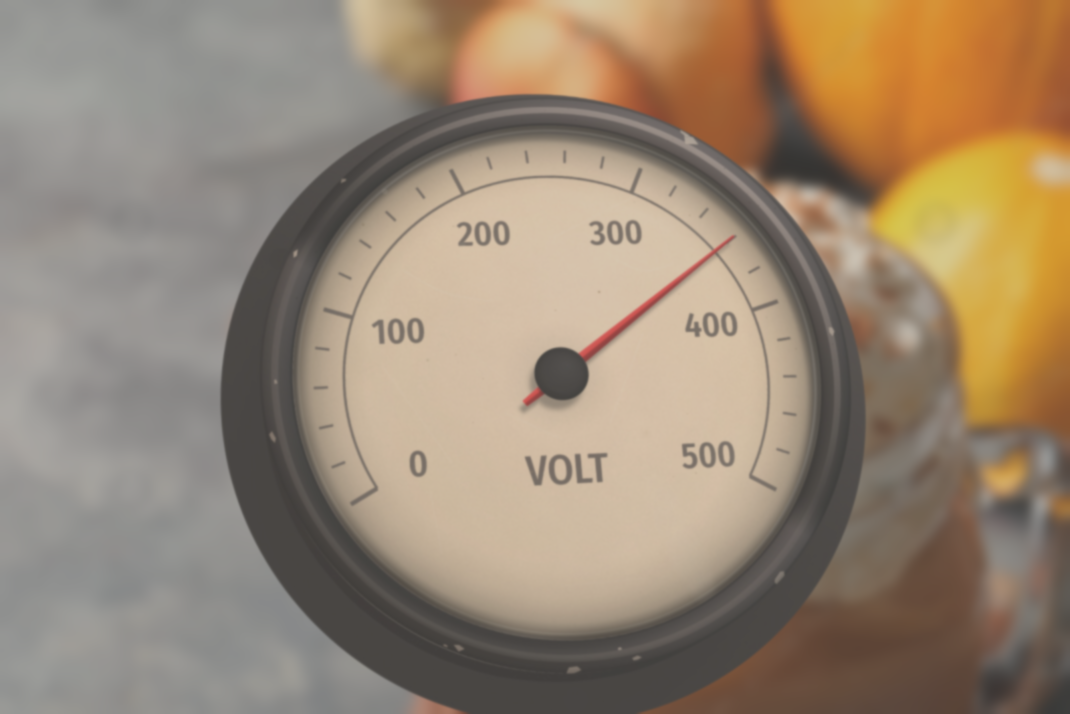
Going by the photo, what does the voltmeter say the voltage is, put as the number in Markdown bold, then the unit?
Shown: **360** V
